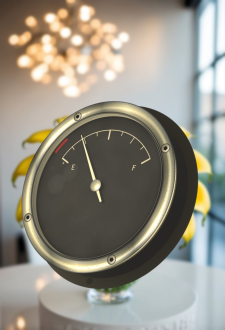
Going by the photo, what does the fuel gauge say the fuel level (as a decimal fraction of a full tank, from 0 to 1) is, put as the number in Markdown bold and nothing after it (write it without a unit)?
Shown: **0.25**
